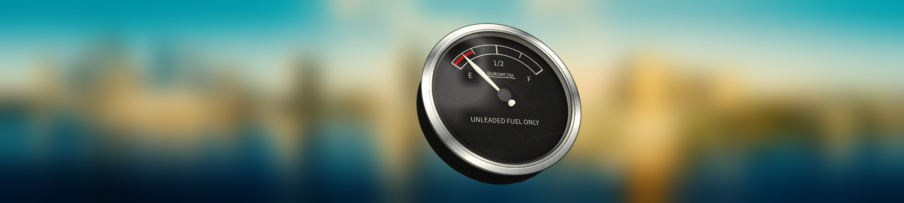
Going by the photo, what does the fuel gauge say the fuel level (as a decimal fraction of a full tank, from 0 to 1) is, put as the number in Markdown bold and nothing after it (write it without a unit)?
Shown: **0.125**
